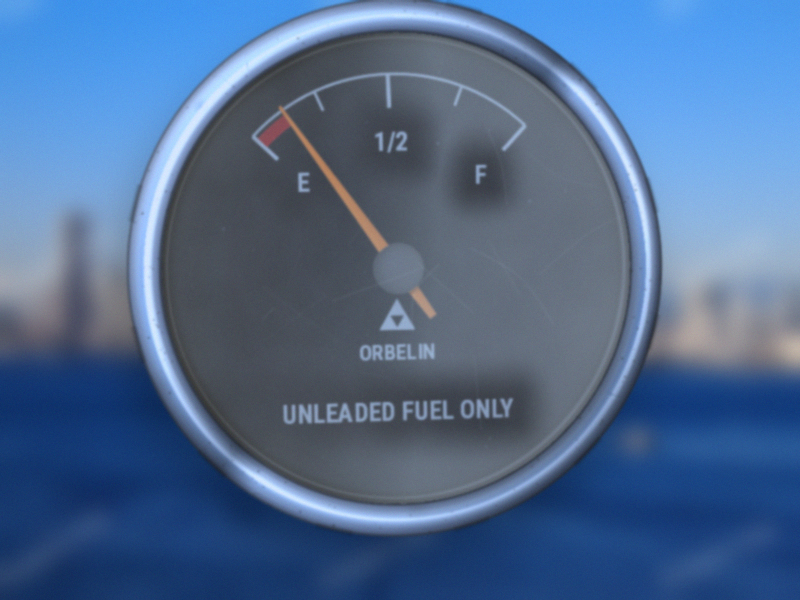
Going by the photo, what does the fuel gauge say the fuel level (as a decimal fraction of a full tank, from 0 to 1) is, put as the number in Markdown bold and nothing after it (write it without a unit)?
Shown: **0.125**
